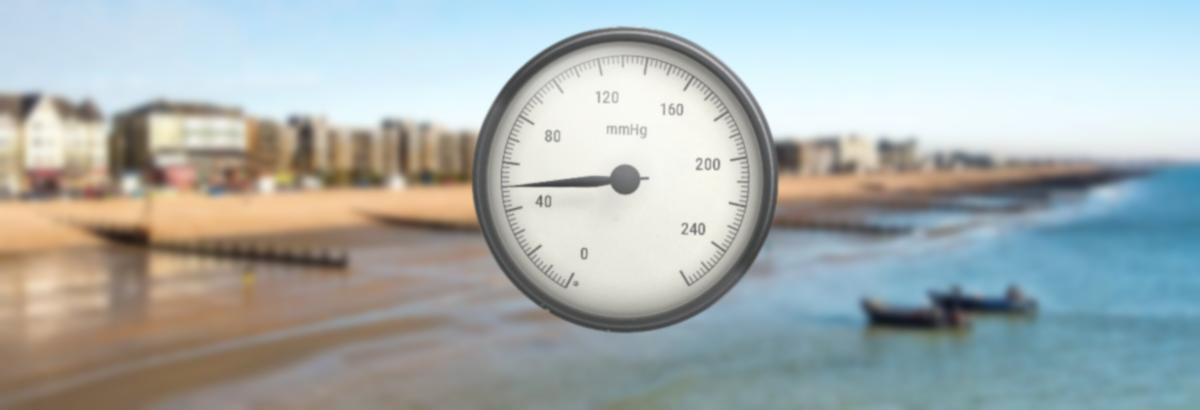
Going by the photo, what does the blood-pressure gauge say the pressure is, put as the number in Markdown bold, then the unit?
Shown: **50** mmHg
